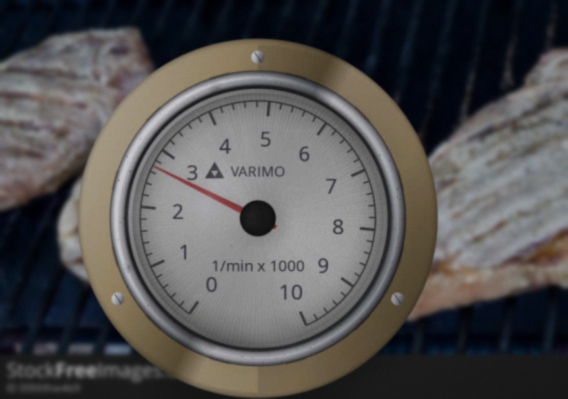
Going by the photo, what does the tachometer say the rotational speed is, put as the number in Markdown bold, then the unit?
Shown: **2700** rpm
